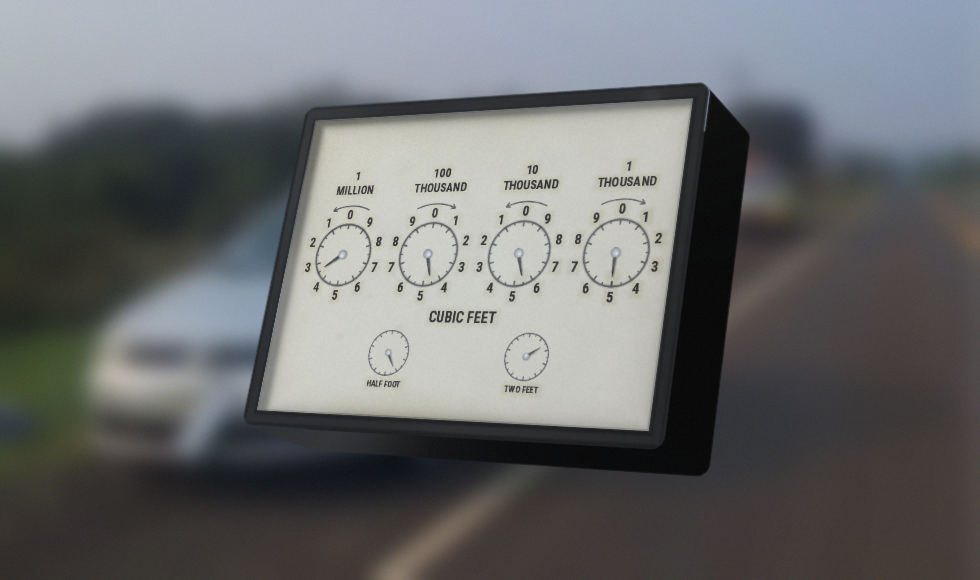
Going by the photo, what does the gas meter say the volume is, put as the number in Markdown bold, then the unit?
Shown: **345500** ft³
